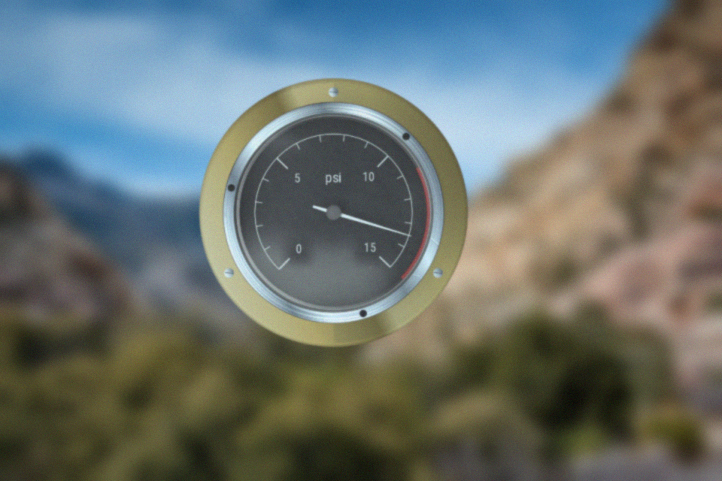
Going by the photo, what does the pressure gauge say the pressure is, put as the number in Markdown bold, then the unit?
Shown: **13.5** psi
